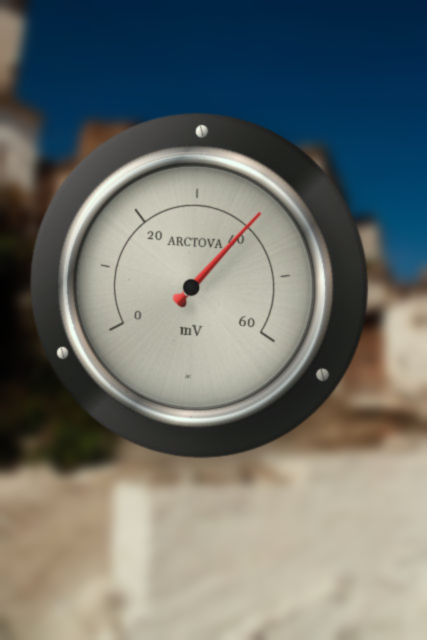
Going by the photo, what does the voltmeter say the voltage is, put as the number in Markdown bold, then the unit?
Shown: **40** mV
